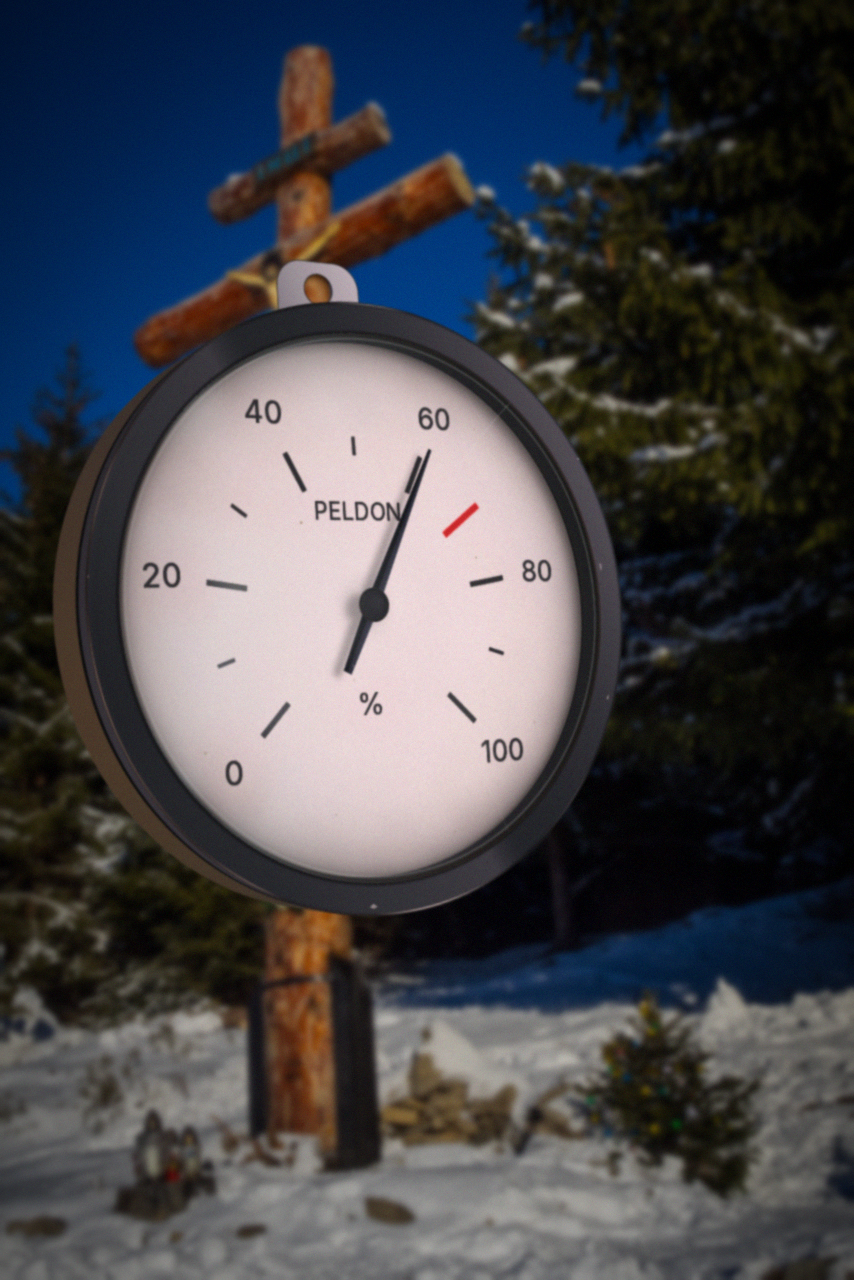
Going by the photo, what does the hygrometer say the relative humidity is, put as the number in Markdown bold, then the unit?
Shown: **60** %
